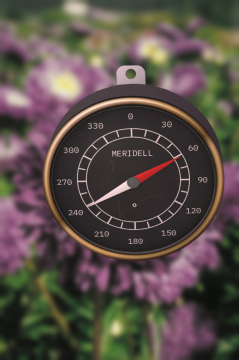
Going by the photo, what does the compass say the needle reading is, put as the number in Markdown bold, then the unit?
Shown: **60** °
